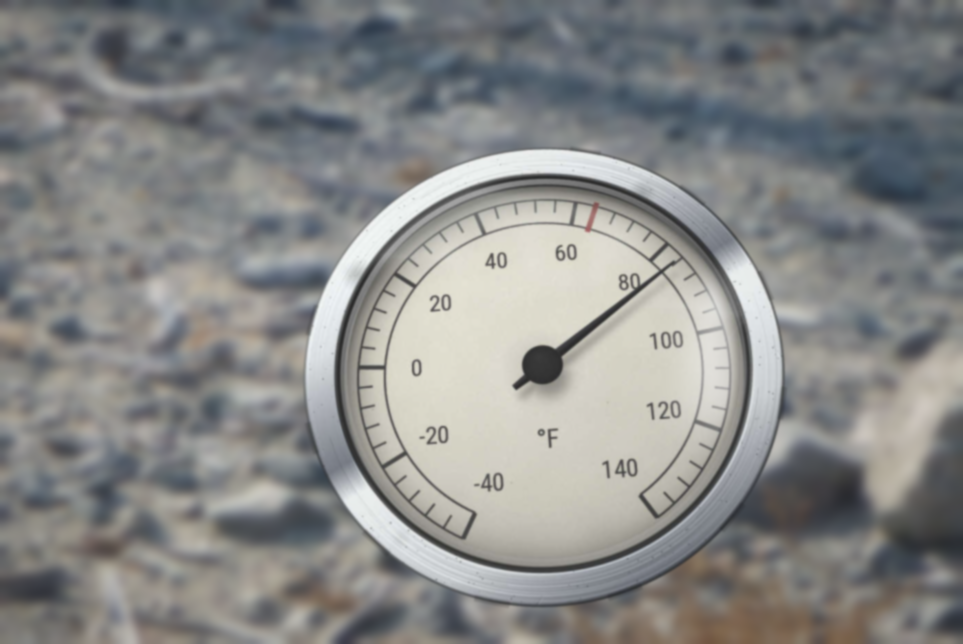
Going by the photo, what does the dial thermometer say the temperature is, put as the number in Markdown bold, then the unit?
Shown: **84** °F
